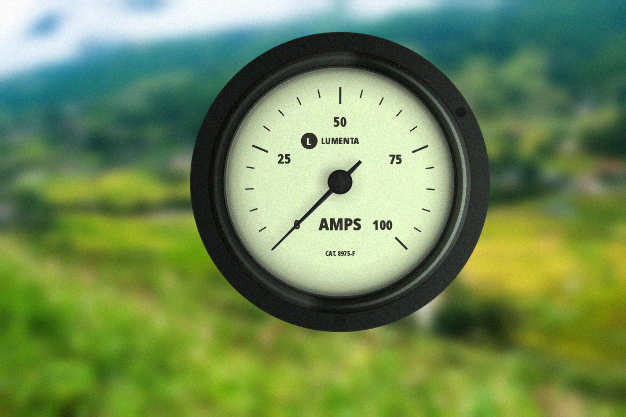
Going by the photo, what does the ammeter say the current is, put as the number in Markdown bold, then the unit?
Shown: **0** A
